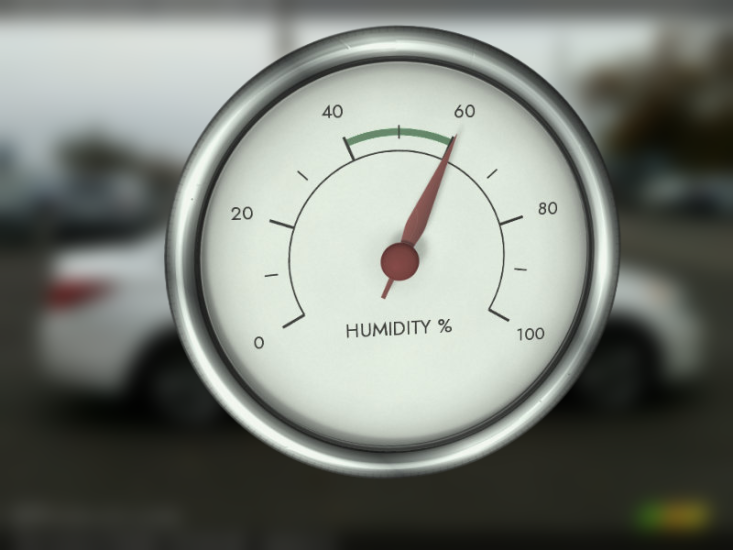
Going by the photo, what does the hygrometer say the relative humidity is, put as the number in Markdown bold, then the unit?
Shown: **60** %
